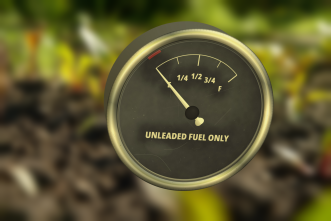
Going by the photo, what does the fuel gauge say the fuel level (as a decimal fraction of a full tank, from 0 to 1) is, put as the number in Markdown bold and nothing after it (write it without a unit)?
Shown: **0**
